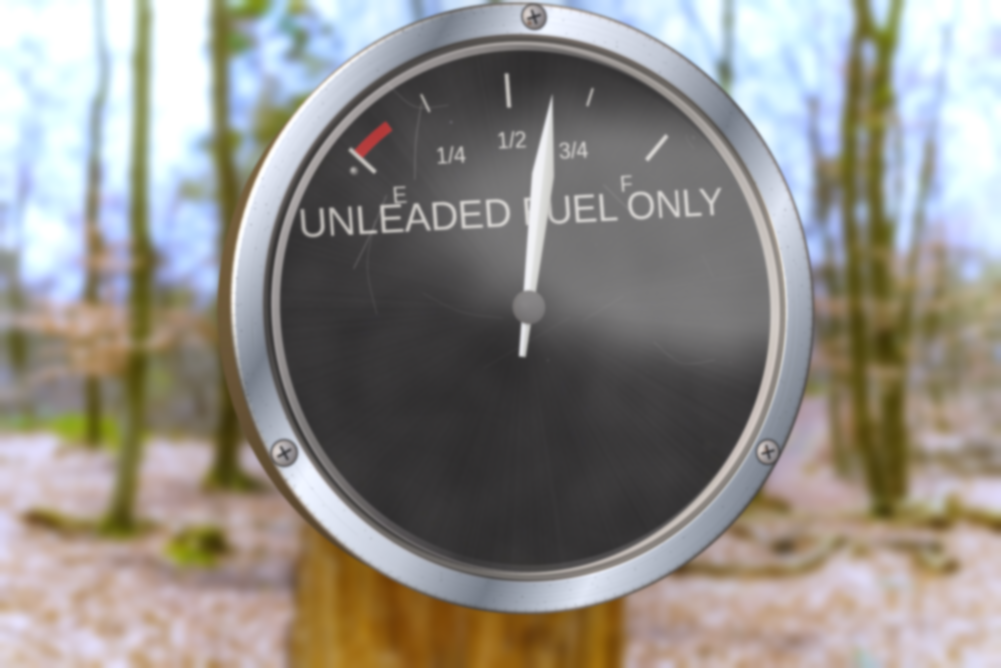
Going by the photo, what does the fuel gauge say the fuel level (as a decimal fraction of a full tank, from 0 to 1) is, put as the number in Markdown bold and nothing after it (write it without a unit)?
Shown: **0.625**
